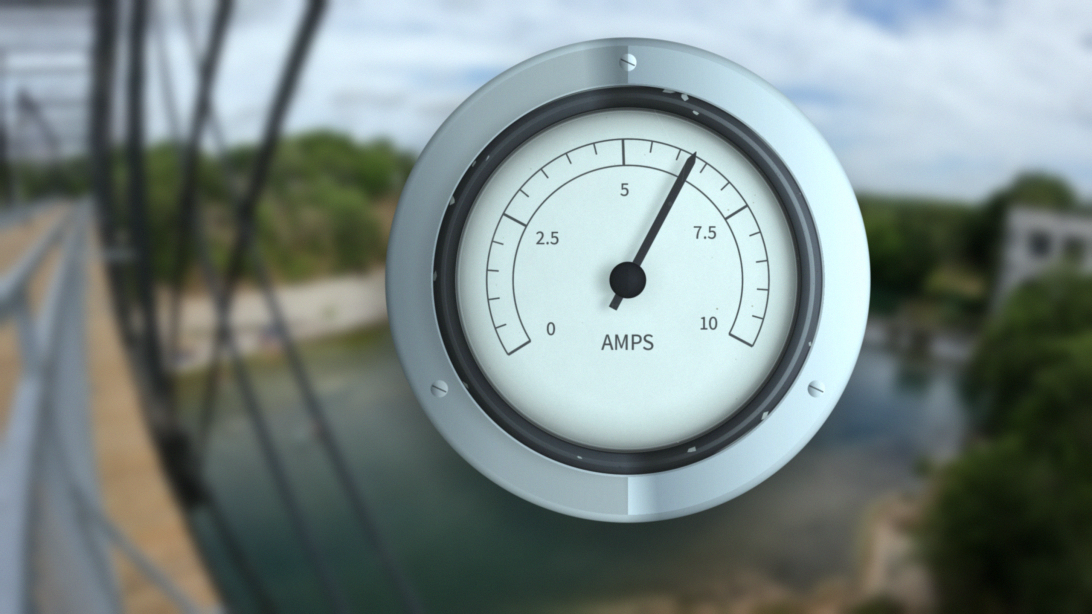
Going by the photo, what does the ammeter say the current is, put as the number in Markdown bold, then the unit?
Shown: **6.25** A
